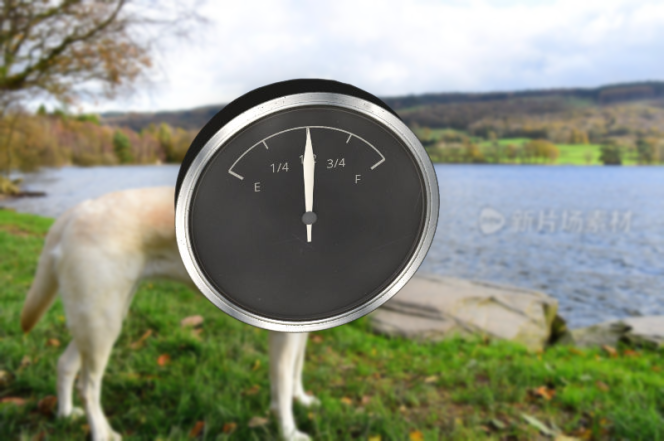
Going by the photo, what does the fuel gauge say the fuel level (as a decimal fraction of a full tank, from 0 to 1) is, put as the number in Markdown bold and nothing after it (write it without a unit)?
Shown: **0.5**
